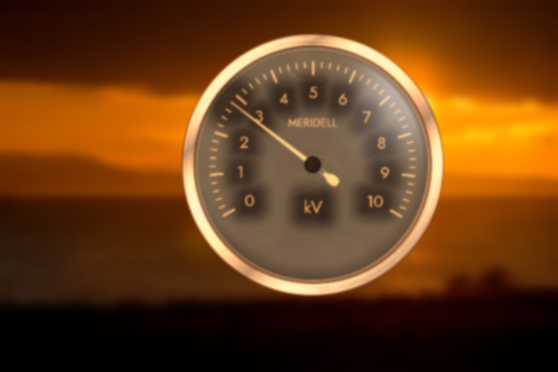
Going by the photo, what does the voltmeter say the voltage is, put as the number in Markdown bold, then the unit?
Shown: **2.8** kV
